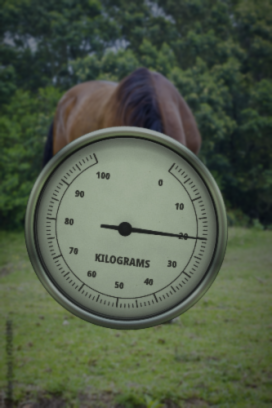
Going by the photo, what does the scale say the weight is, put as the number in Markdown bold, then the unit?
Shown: **20** kg
